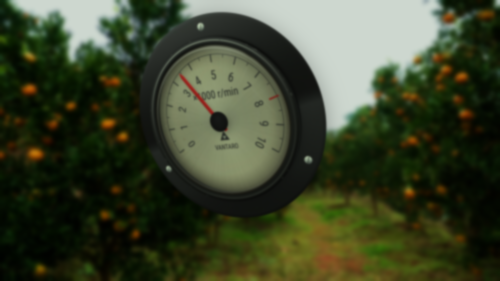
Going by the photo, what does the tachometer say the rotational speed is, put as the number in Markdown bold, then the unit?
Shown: **3500** rpm
